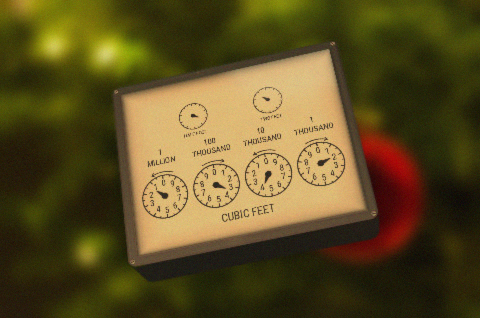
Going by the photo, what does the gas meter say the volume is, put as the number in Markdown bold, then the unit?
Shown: **134200** ft³
